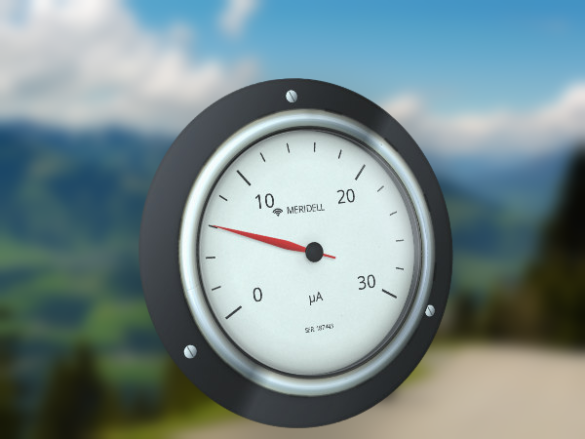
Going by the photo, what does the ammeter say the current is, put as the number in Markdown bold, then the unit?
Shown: **6** µA
